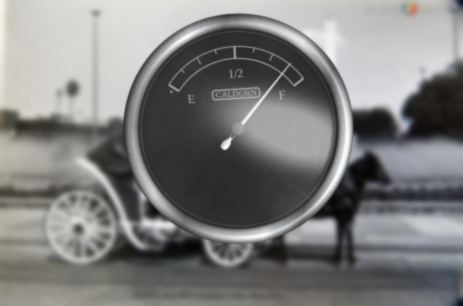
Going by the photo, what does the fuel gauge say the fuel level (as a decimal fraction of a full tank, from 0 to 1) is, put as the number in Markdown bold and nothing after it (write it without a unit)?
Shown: **0.875**
